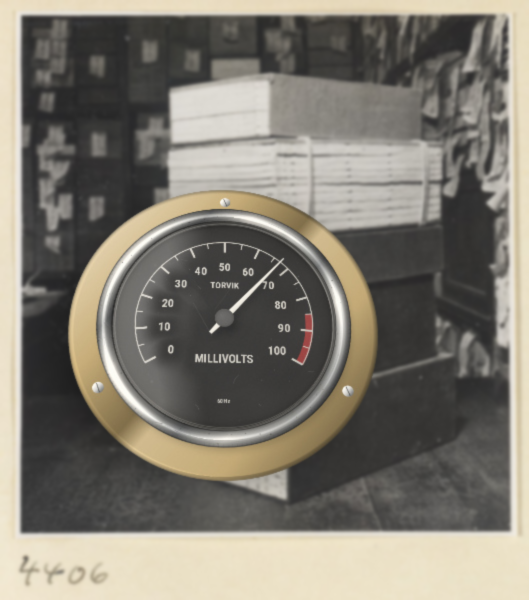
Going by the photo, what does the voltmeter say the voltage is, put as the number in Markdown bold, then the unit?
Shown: **67.5** mV
